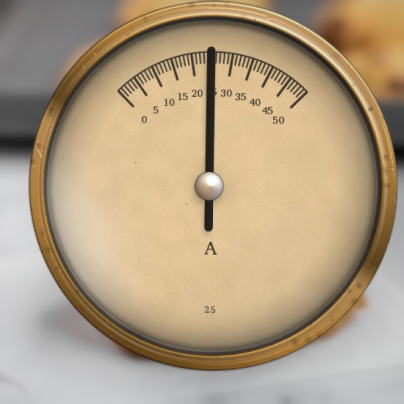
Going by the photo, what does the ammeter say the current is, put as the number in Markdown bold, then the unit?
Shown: **25** A
